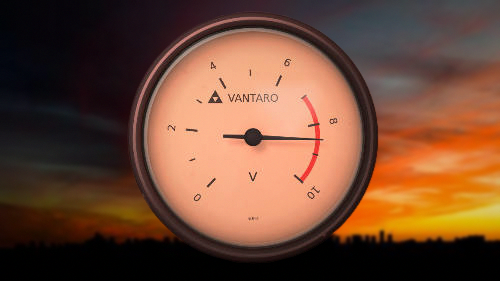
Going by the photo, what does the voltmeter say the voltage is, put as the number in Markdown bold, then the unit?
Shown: **8.5** V
